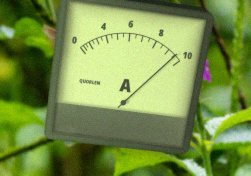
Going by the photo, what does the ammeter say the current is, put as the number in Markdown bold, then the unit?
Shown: **9.5** A
